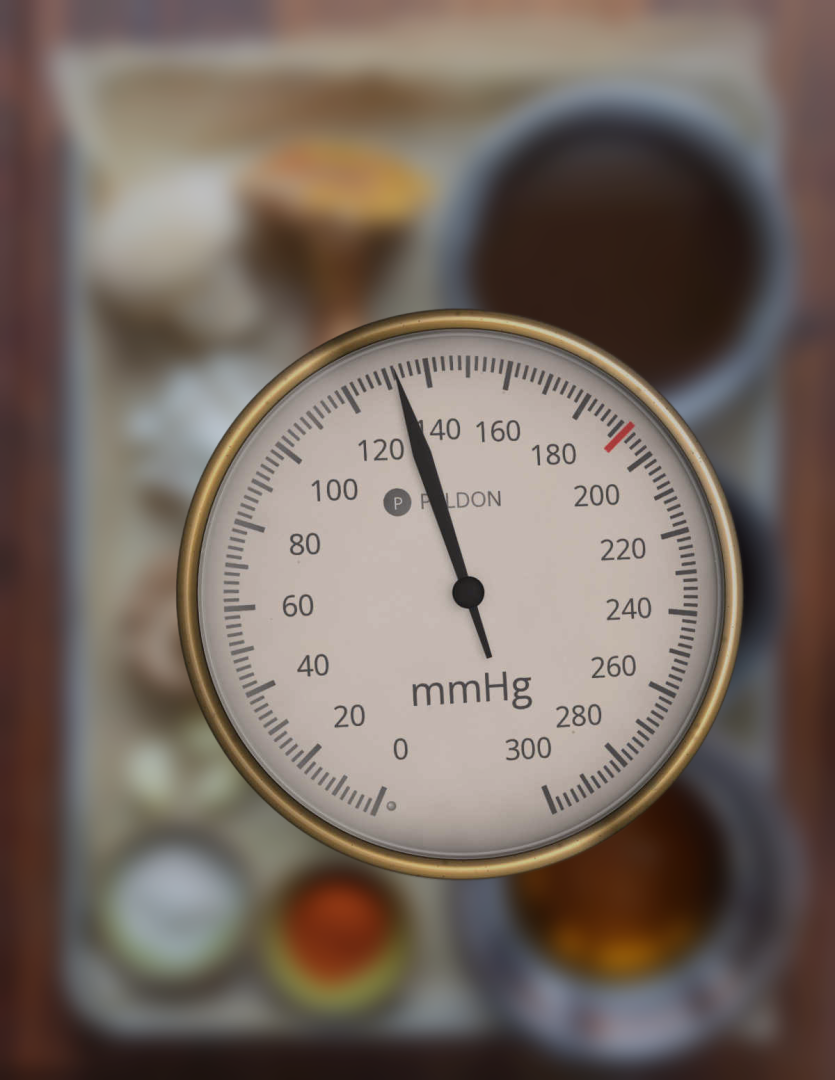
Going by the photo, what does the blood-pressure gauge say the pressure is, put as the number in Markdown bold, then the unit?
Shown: **132** mmHg
